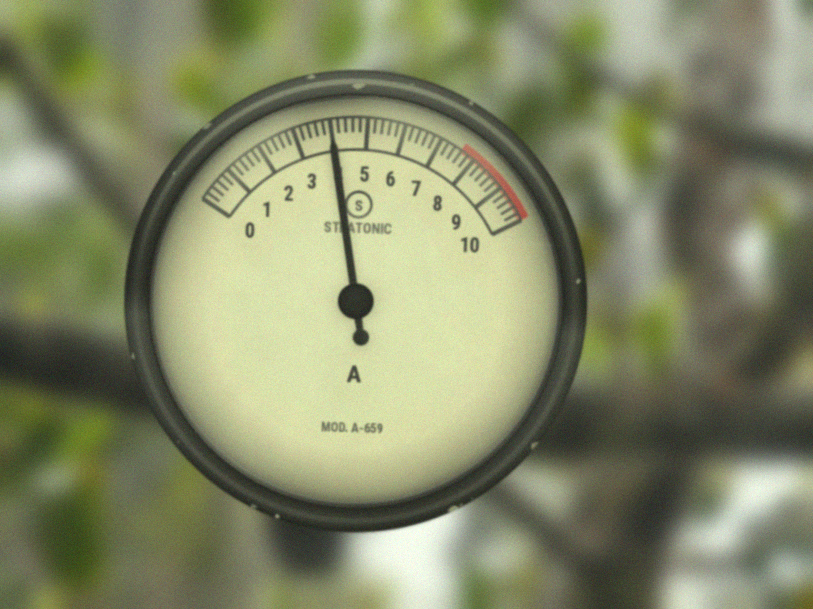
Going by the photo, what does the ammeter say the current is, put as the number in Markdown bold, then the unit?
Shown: **4** A
